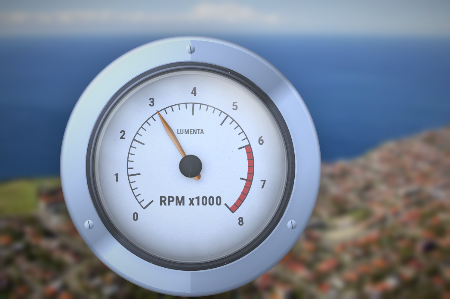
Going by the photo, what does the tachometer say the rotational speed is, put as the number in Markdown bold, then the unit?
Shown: **3000** rpm
